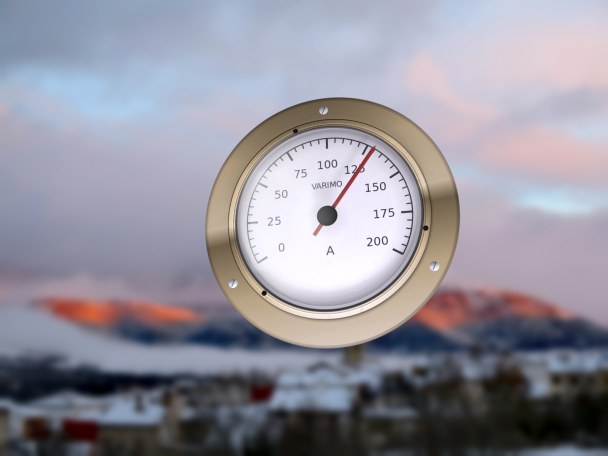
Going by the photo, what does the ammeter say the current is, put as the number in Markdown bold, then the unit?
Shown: **130** A
